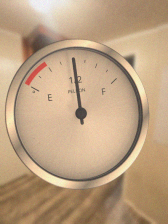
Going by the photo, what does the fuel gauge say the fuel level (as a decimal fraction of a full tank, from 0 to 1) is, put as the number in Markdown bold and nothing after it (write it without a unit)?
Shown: **0.5**
